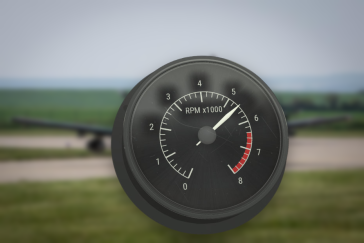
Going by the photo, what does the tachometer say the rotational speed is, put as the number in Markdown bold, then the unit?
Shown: **5400** rpm
